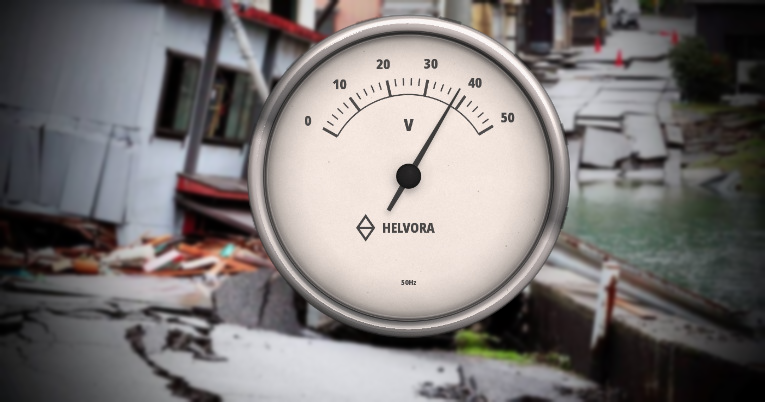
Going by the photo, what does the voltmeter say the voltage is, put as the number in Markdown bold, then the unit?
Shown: **38** V
